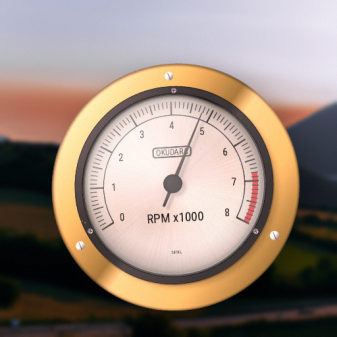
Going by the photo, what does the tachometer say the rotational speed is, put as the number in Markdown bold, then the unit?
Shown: **4800** rpm
